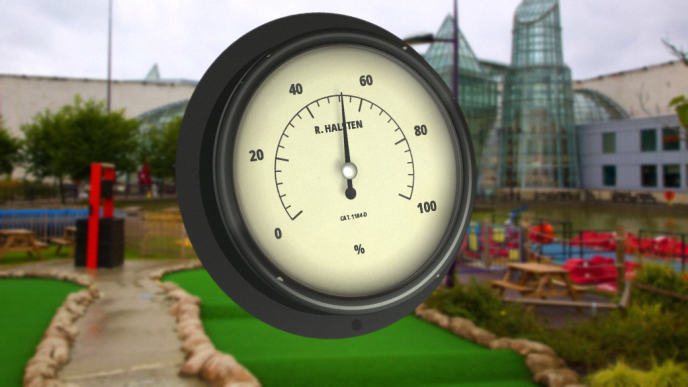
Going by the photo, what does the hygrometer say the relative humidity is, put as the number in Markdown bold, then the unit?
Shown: **52** %
